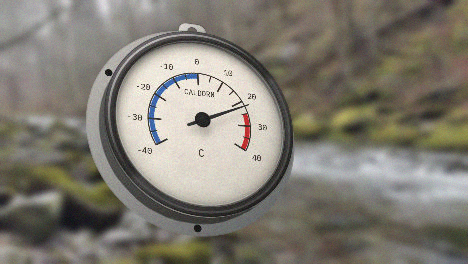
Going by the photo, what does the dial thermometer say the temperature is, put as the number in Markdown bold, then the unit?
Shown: **22.5** °C
